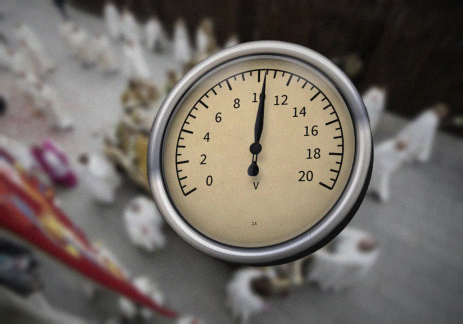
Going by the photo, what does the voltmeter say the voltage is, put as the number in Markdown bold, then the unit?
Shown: **10.5** V
